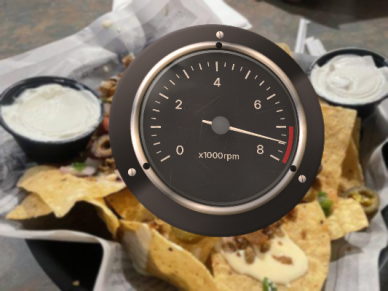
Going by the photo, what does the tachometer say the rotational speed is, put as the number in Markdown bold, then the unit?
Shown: **7500** rpm
